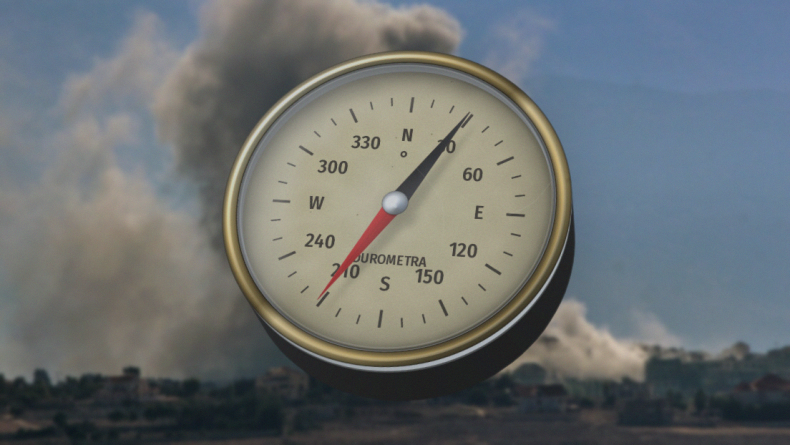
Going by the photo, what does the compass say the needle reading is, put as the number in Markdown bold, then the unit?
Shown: **210** °
